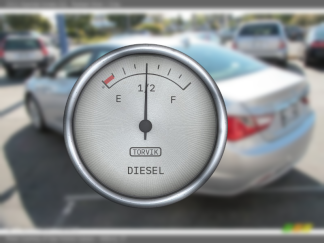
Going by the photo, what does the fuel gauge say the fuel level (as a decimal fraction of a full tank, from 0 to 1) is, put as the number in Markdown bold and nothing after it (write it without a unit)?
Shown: **0.5**
